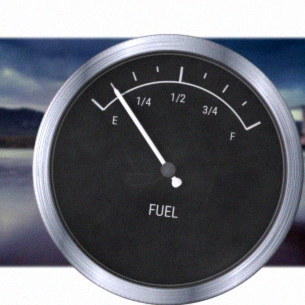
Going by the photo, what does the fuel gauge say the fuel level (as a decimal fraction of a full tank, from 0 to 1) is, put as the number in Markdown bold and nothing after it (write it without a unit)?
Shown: **0.125**
